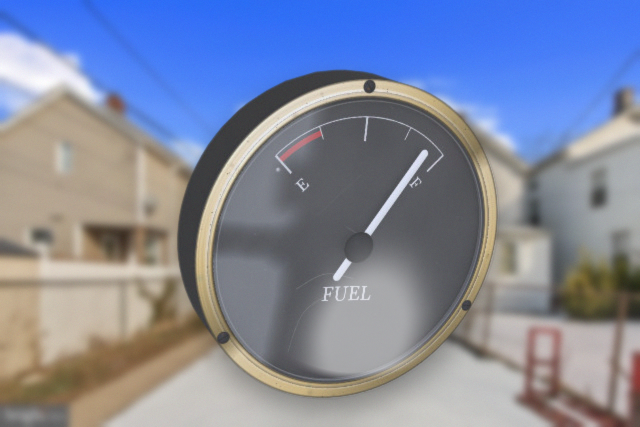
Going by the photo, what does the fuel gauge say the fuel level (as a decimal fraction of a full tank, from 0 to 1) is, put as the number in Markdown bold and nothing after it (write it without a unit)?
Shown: **0.875**
